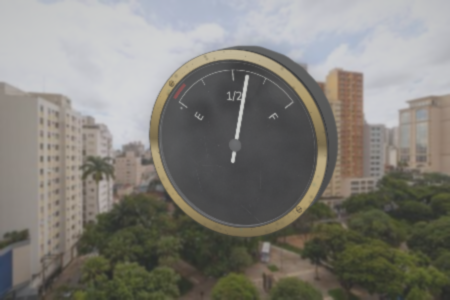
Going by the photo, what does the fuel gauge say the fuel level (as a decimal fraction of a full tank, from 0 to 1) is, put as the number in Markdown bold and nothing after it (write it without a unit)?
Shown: **0.625**
